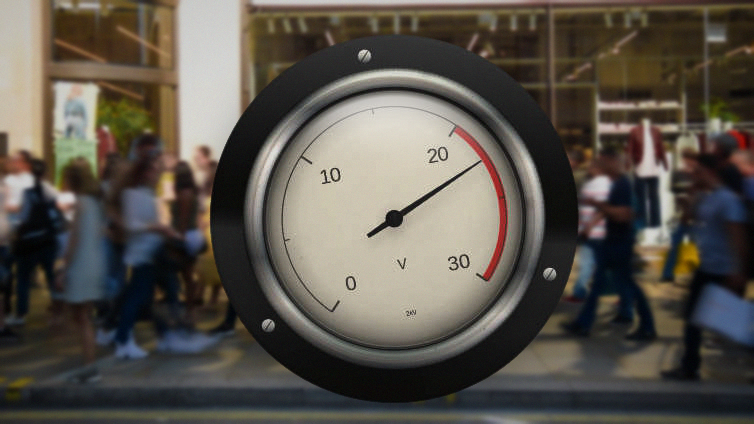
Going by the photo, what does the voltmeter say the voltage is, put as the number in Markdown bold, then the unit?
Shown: **22.5** V
